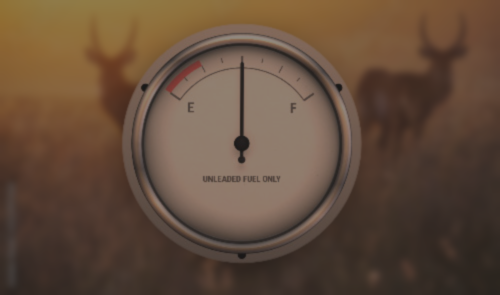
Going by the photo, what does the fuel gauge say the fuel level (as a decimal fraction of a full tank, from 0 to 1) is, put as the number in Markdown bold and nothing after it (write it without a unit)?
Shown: **0.5**
